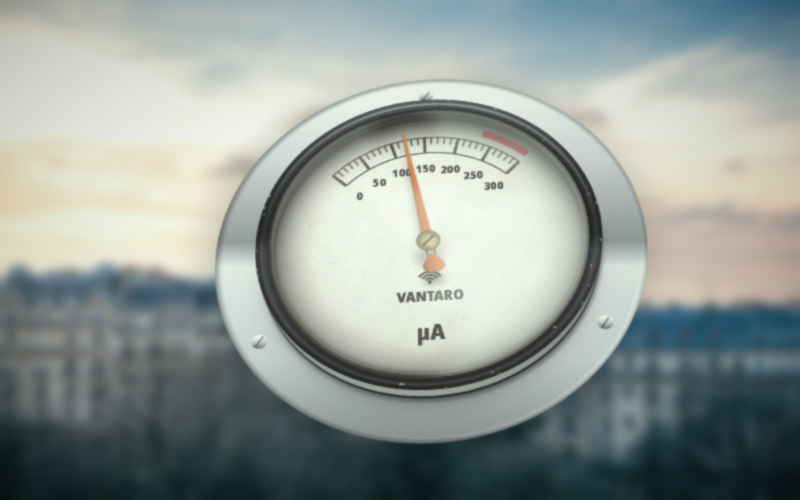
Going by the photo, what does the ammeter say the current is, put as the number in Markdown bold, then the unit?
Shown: **120** µA
